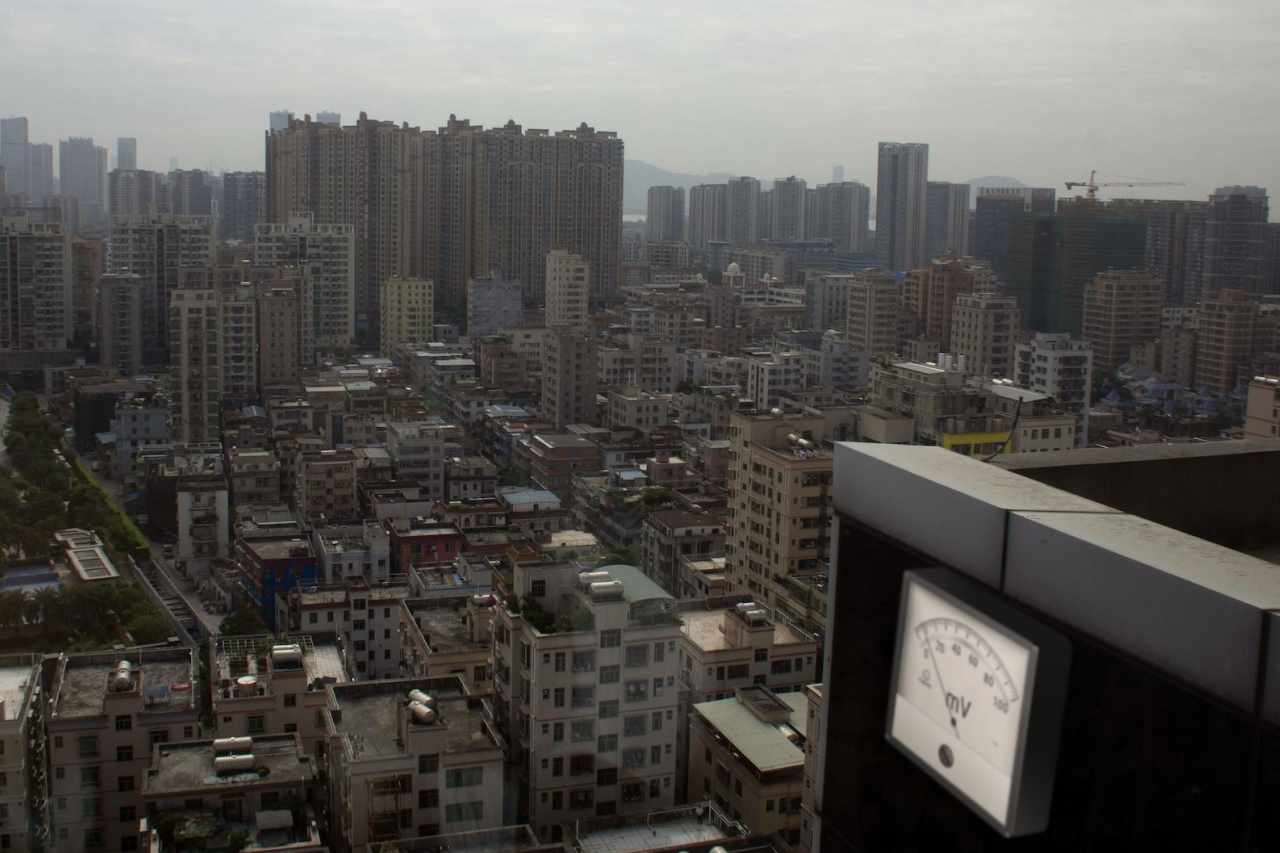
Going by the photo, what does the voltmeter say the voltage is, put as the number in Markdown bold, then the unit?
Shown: **10** mV
